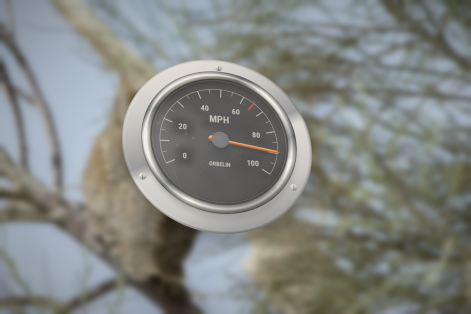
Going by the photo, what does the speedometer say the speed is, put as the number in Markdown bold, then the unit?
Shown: **90** mph
